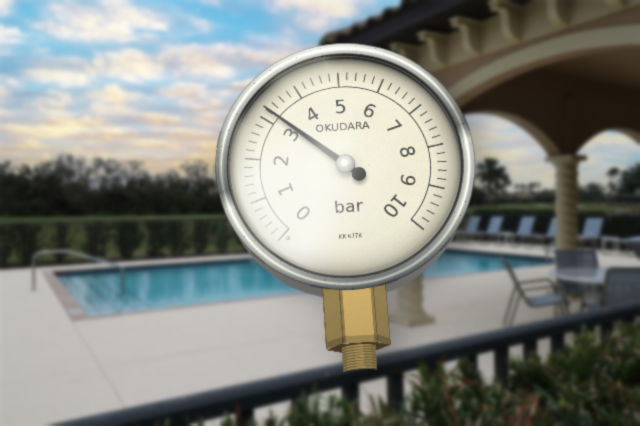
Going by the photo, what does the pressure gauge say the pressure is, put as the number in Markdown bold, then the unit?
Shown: **3.2** bar
